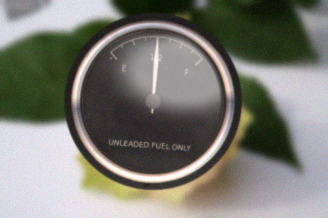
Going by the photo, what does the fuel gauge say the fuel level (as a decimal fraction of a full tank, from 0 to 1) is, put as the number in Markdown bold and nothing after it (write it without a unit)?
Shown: **0.5**
